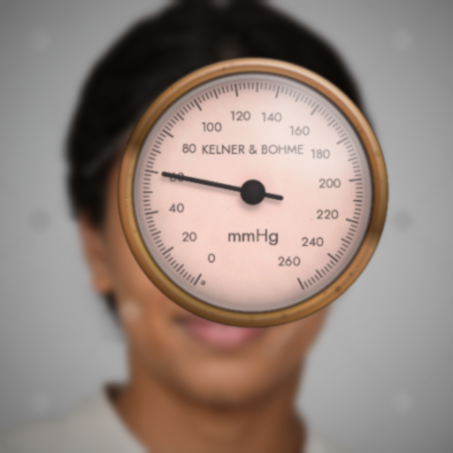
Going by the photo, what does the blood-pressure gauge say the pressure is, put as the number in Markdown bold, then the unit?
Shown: **60** mmHg
